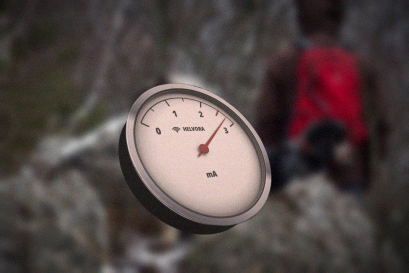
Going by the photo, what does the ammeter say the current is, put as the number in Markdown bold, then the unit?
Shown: **2.75** mA
